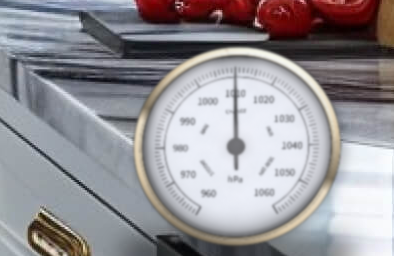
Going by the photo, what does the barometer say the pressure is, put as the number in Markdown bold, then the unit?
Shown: **1010** hPa
